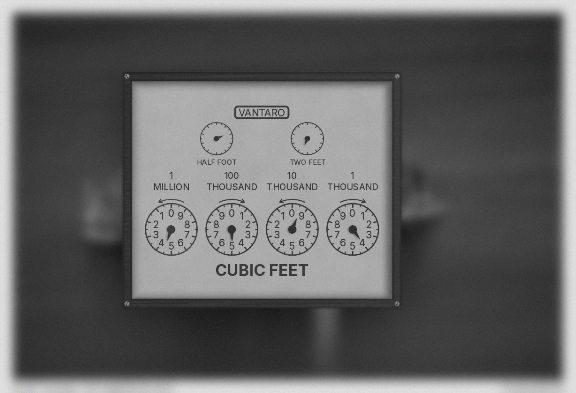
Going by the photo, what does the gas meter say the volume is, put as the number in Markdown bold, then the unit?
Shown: **449400** ft³
